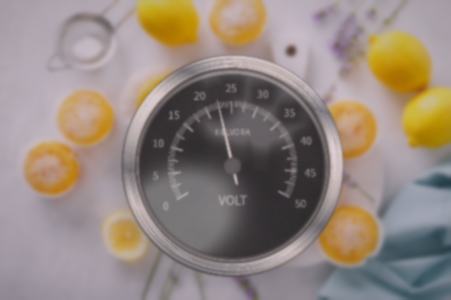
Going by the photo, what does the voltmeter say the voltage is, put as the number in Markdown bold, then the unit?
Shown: **22.5** V
